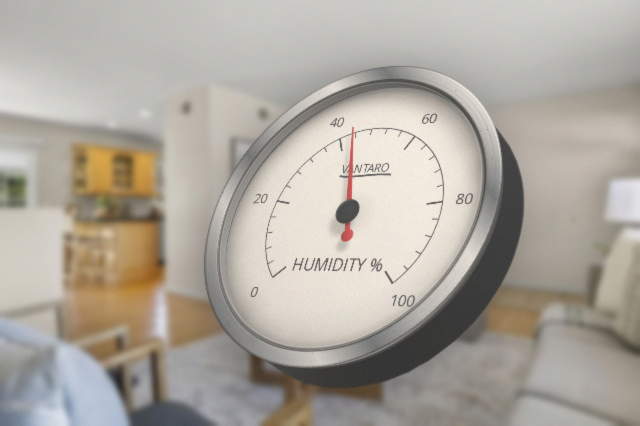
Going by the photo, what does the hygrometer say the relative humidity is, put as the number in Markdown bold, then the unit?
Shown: **44** %
